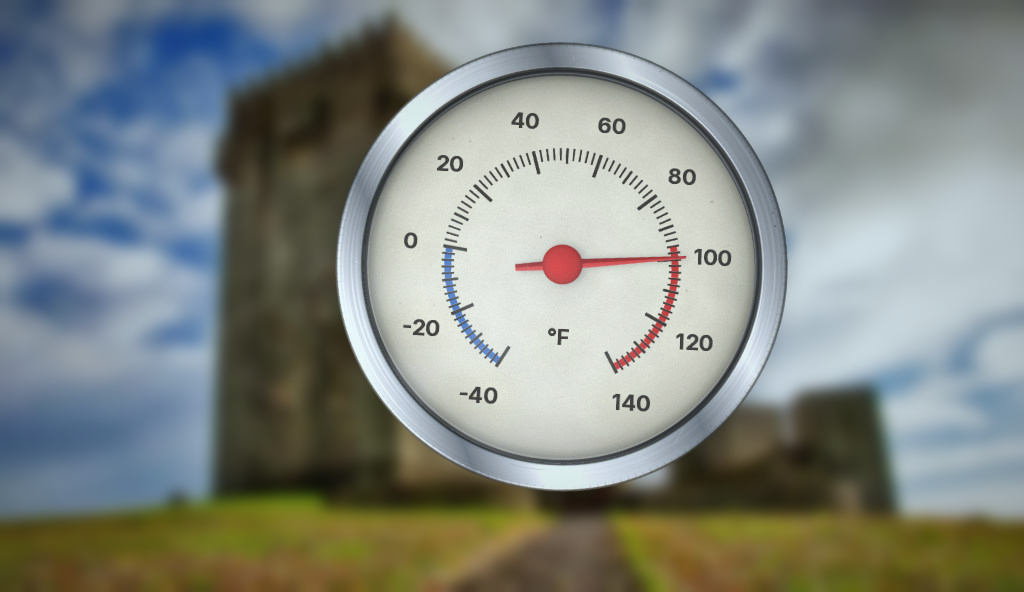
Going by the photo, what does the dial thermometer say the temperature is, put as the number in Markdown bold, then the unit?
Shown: **100** °F
